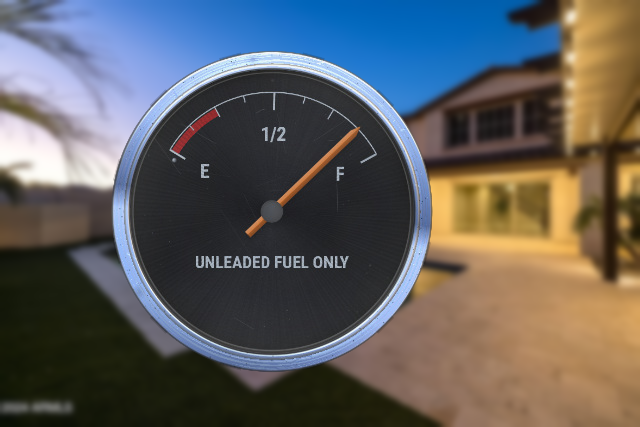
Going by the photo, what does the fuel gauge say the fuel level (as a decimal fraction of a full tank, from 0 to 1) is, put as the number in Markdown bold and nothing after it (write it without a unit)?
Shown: **0.875**
